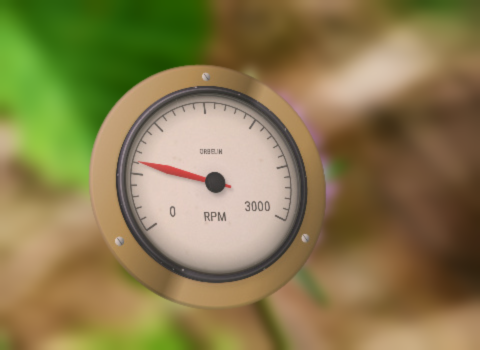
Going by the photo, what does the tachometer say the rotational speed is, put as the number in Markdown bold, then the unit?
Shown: **600** rpm
